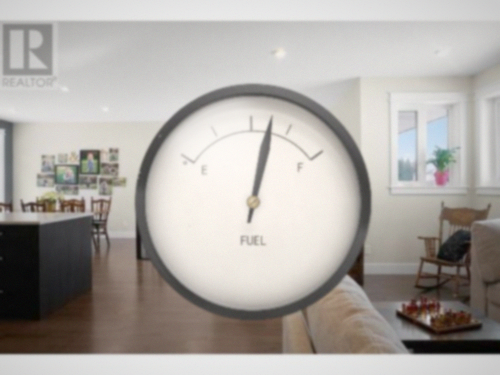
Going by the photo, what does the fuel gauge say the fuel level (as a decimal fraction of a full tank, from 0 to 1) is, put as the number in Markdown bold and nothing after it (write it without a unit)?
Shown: **0.625**
